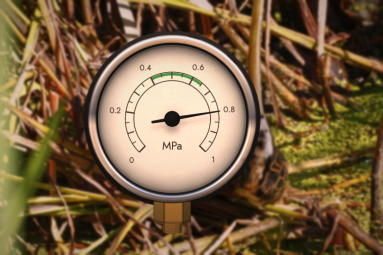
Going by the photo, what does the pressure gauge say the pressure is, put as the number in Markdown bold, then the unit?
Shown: **0.8** MPa
